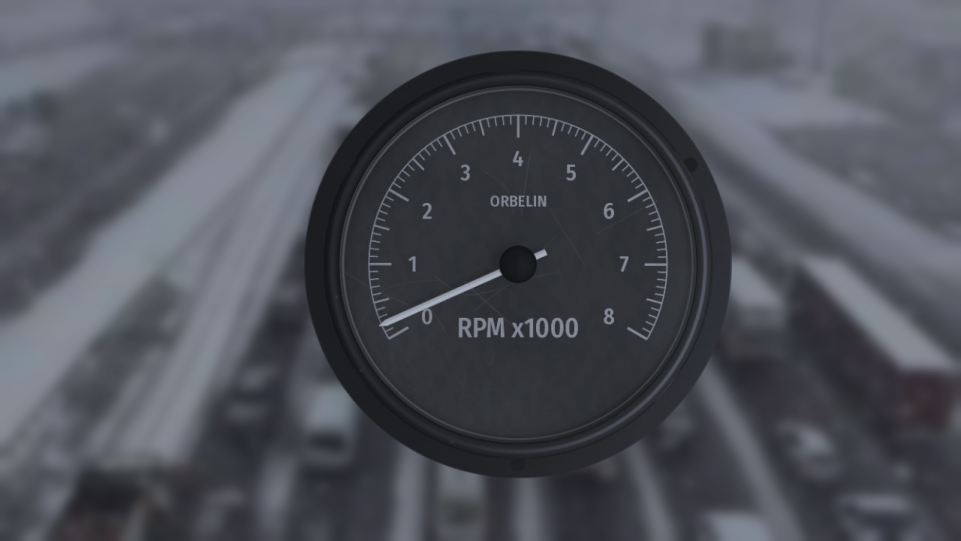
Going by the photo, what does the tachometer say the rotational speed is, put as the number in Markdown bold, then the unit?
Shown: **200** rpm
